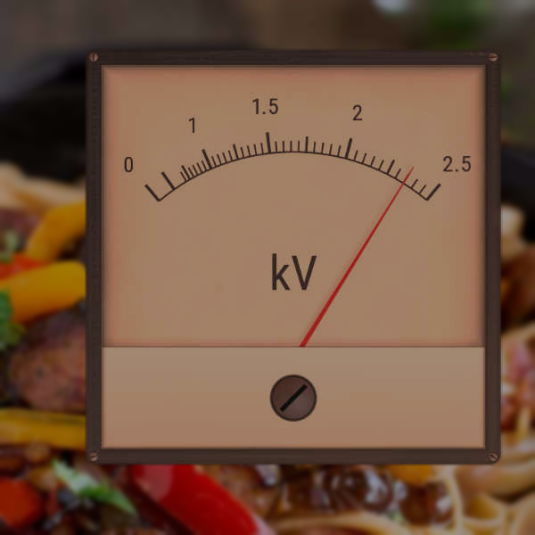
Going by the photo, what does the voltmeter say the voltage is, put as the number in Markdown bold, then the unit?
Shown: **2.35** kV
